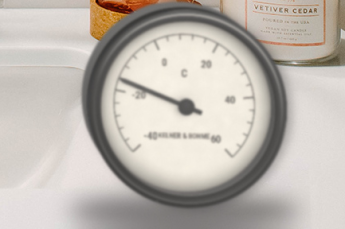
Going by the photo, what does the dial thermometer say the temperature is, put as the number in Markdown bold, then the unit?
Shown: **-16** °C
